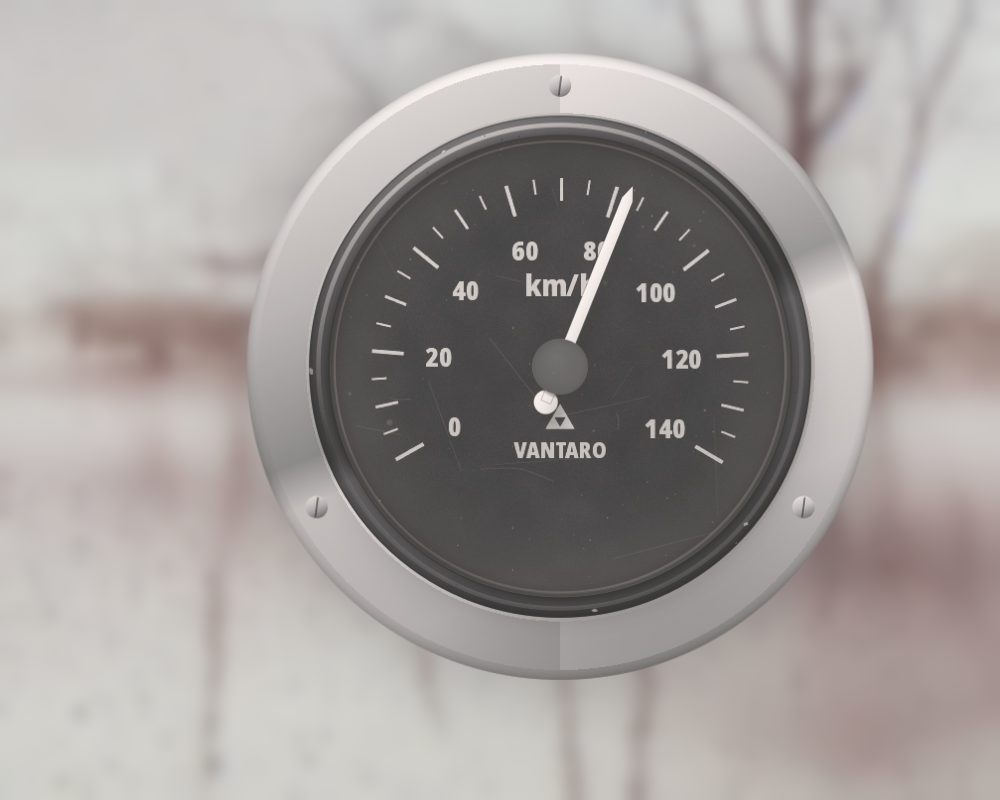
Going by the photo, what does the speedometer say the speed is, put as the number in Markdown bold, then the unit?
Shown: **82.5** km/h
